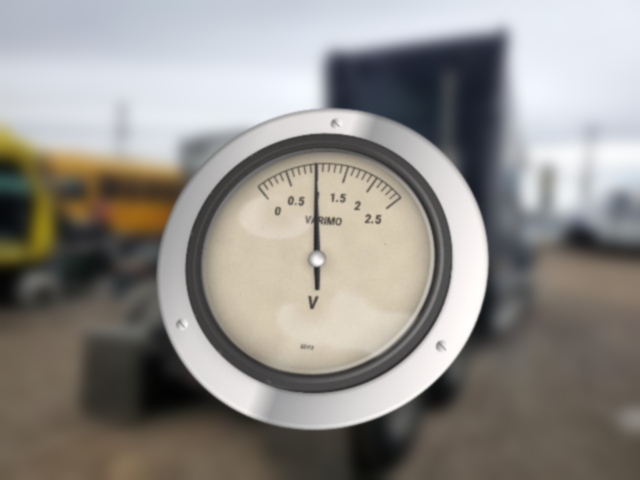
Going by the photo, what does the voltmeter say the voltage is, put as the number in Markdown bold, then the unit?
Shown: **1** V
